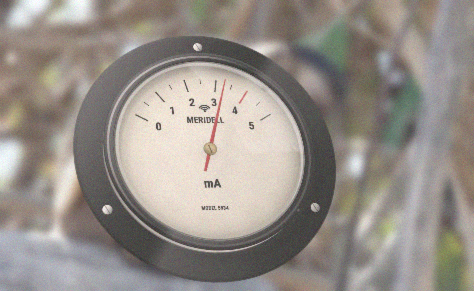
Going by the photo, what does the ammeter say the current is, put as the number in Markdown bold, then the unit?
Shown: **3.25** mA
